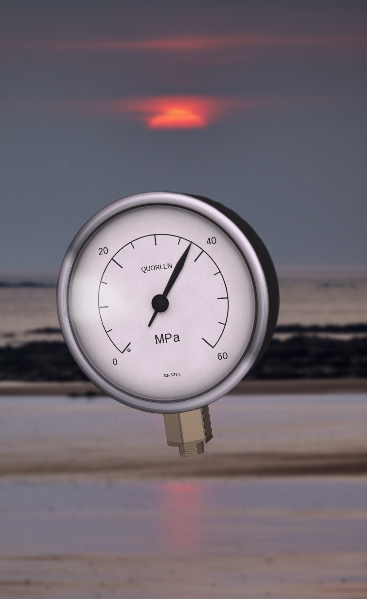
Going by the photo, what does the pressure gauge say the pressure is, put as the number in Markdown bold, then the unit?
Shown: **37.5** MPa
